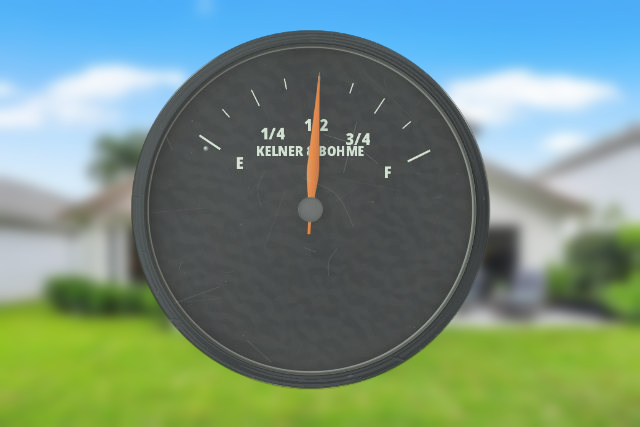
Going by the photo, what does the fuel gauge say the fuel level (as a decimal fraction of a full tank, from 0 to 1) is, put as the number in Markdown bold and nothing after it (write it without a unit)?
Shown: **0.5**
